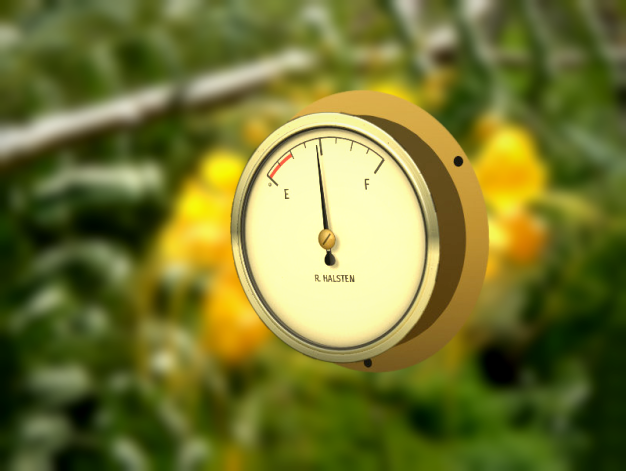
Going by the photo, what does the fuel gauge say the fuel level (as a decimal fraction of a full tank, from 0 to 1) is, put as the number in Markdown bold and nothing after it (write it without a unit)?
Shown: **0.5**
